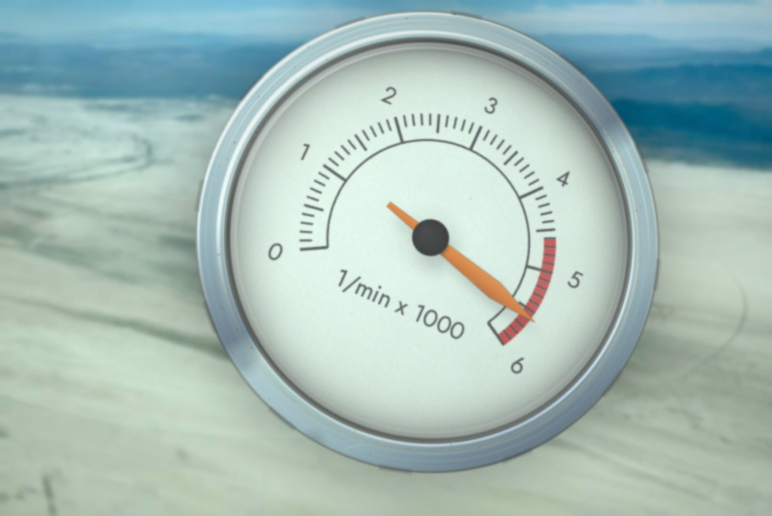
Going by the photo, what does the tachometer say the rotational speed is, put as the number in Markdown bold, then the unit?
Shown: **5600** rpm
